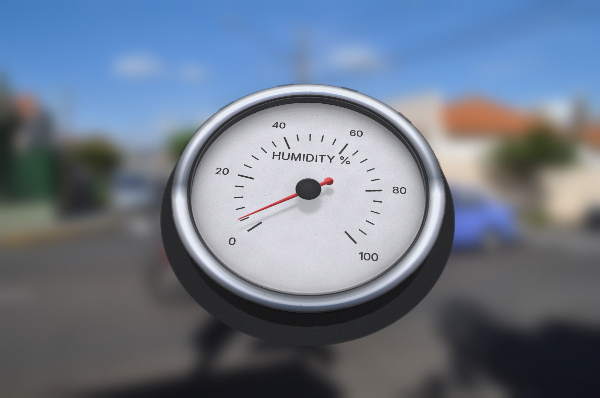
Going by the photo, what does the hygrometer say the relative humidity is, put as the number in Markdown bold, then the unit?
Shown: **4** %
